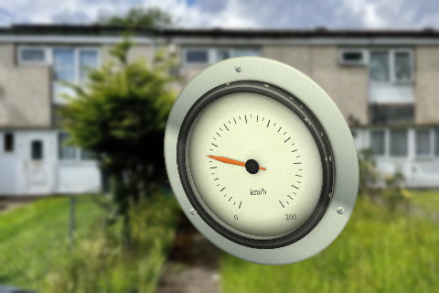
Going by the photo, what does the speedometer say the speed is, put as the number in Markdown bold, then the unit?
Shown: **50** km/h
